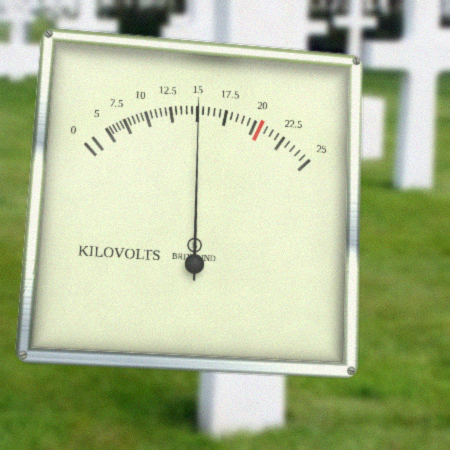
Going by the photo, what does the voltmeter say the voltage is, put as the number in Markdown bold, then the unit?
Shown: **15** kV
